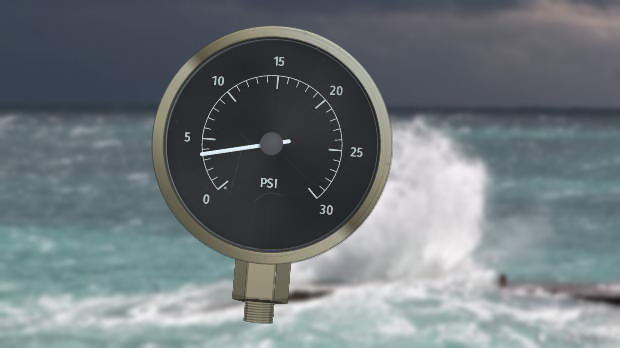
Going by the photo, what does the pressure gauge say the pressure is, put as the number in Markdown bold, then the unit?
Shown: **3.5** psi
